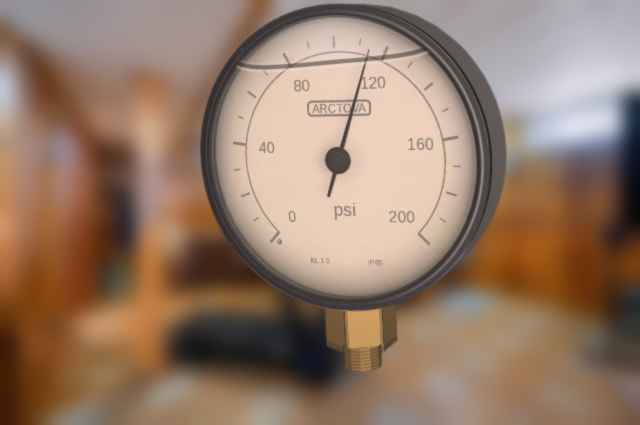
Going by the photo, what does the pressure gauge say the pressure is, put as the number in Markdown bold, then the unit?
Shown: **115** psi
